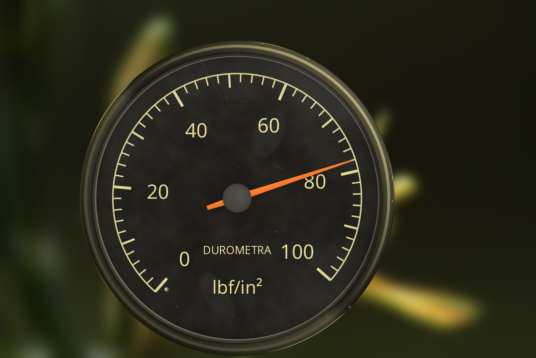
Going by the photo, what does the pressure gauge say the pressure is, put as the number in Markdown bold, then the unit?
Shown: **78** psi
